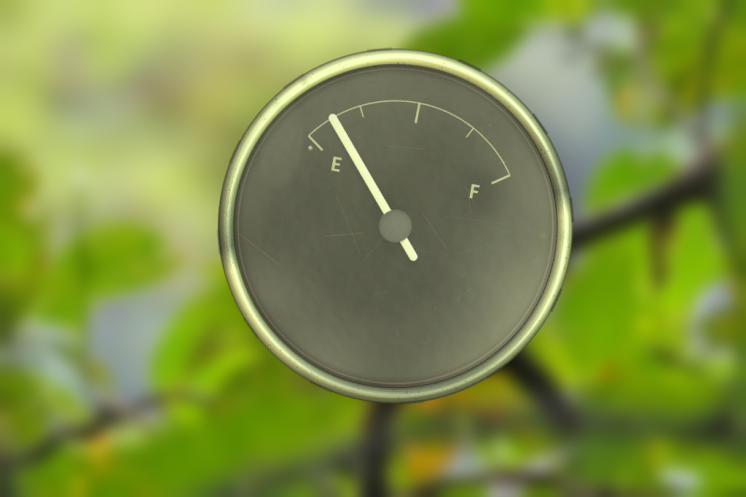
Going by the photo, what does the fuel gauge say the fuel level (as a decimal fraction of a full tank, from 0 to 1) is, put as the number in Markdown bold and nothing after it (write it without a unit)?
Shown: **0.125**
